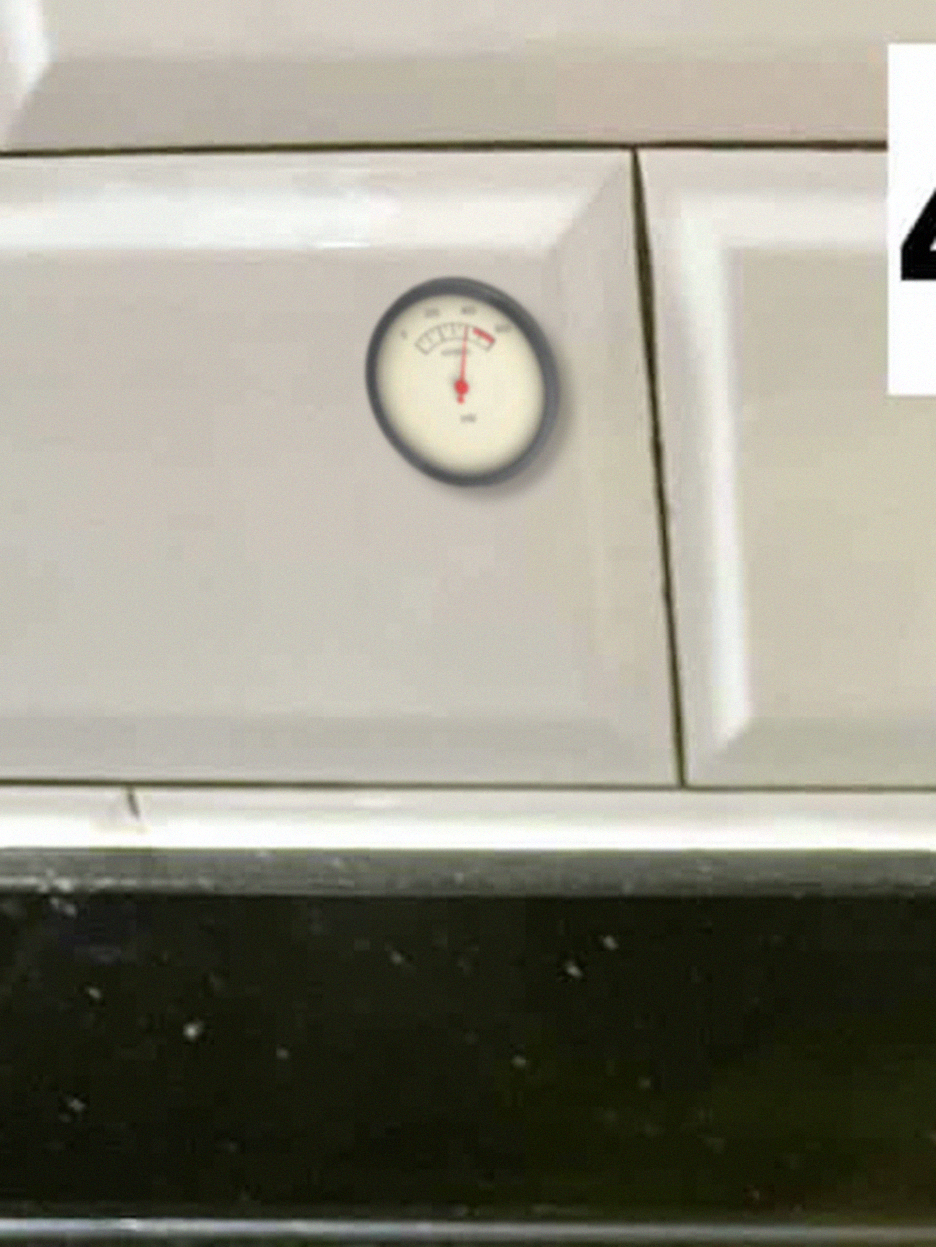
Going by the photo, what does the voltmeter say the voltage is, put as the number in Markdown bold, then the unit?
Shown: **400** mV
